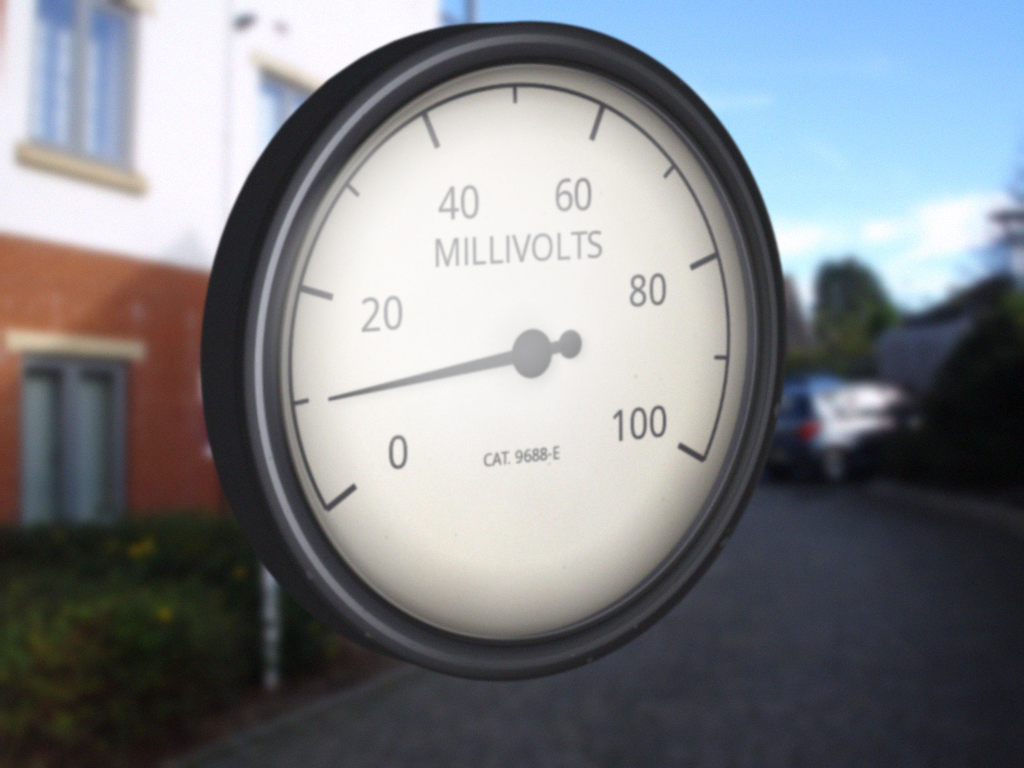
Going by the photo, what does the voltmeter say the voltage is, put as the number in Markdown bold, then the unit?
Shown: **10** mV
